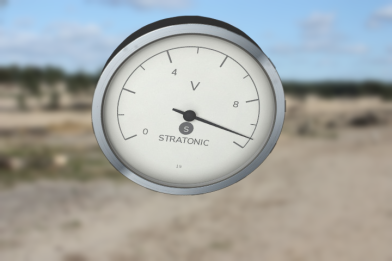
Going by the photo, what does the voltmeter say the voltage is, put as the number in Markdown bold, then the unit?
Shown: **9.5** V
